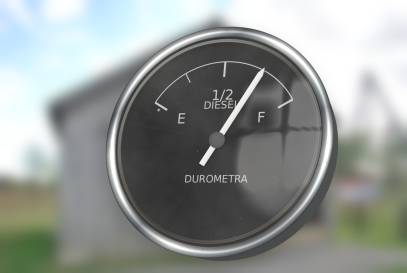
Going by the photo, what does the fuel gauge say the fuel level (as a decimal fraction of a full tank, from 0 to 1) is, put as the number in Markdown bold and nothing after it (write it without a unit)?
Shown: **0.75**
